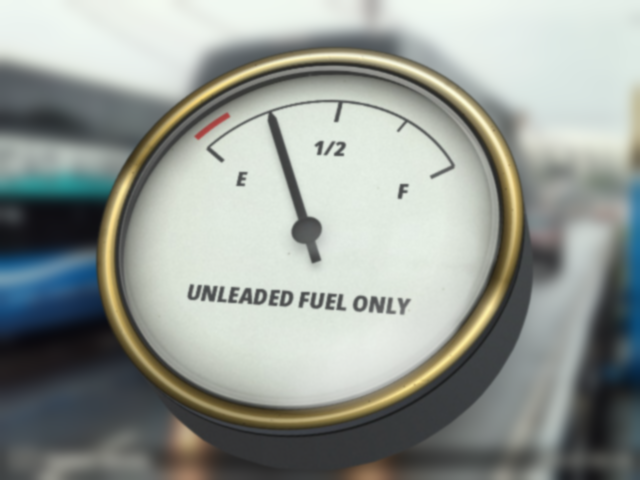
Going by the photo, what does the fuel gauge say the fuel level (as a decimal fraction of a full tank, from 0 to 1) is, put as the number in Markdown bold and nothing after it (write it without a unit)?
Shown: **0.25**
